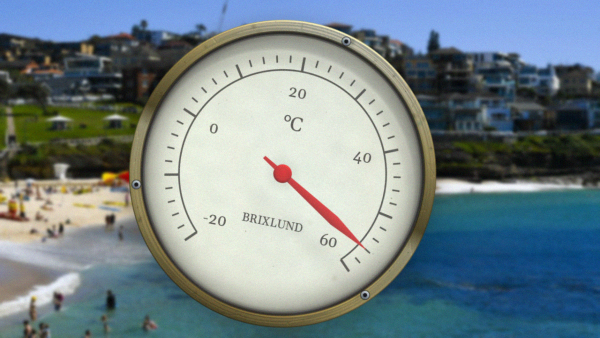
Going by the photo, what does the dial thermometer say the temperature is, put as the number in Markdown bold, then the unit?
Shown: **56** °C
